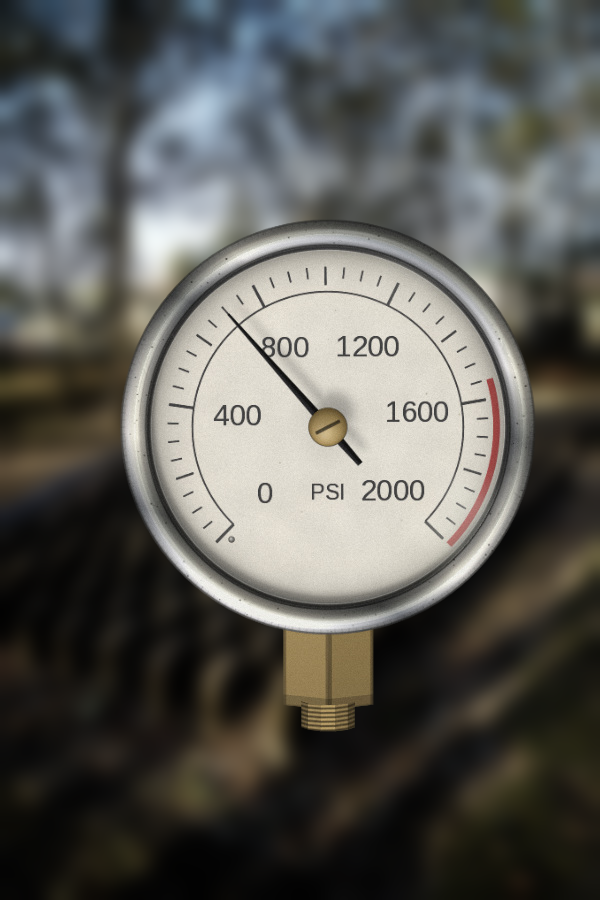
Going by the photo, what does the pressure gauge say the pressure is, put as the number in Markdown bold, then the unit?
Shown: **700** psi
